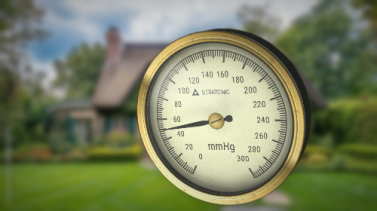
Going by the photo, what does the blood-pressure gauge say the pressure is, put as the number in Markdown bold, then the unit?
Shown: **50** mmHg
